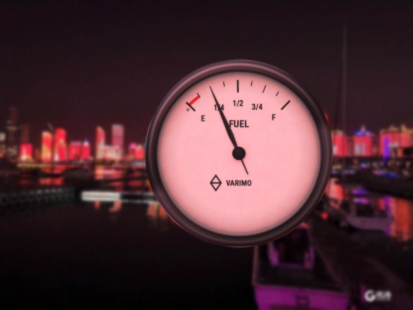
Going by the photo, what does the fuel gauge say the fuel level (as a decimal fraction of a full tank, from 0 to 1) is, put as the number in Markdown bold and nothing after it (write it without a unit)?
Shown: **0.25**
